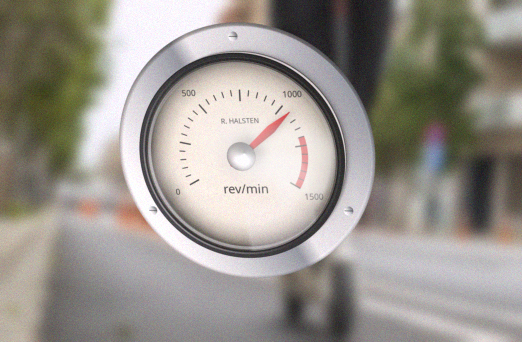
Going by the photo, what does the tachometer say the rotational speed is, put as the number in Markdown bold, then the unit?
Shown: **1050** rpm
